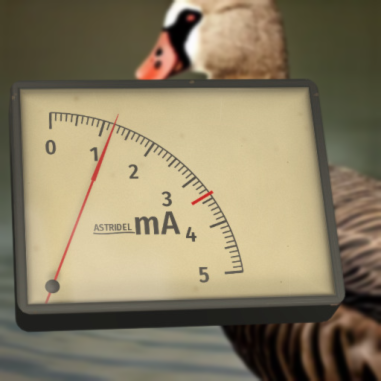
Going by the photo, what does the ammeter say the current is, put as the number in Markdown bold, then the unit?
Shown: **1.2** mA
